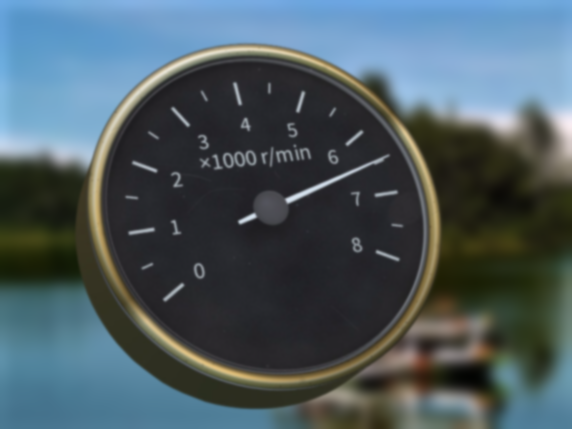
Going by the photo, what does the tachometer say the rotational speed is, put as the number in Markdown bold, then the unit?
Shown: **6500** rpm
